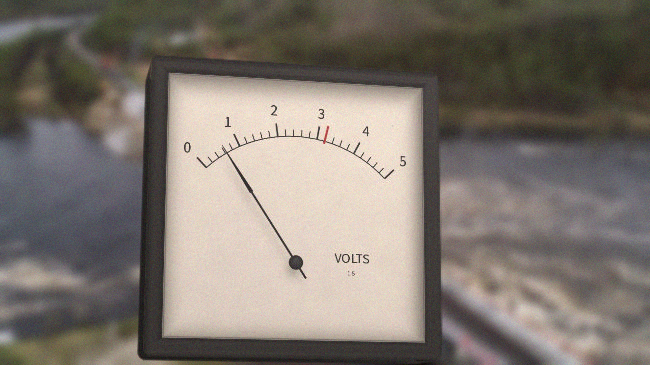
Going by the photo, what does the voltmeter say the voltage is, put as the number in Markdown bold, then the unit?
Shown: **0.6** V
